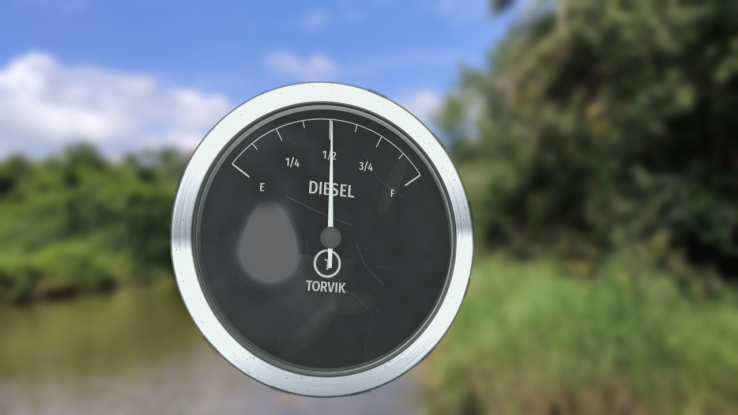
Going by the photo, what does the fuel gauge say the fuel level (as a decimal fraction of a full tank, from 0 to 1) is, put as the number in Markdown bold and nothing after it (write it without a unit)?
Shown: **0.5**
